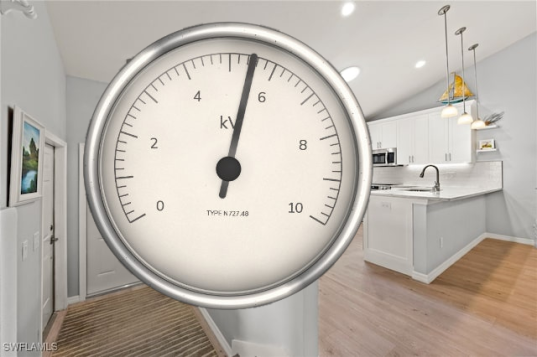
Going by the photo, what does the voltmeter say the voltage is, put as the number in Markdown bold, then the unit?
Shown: **5.5** kV
